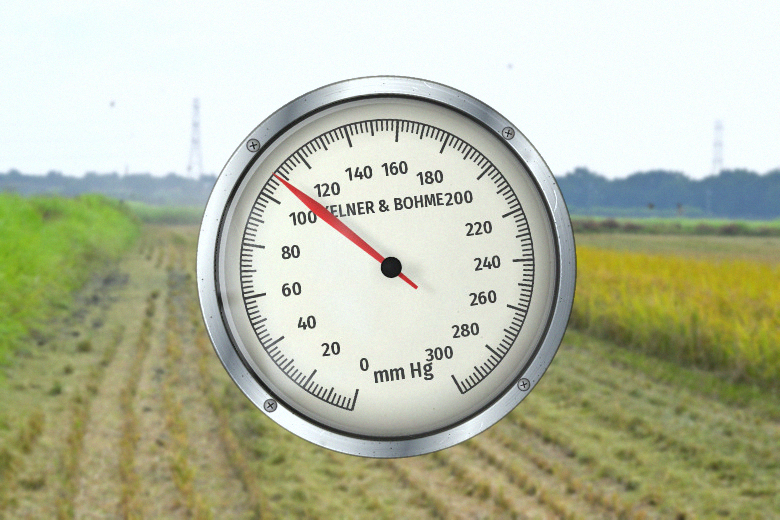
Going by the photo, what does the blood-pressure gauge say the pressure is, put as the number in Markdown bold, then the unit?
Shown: **108** mmHg
